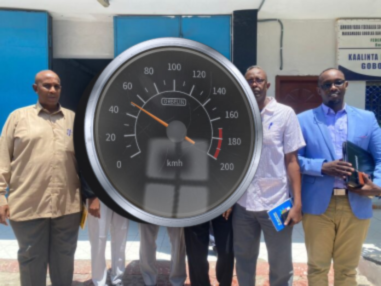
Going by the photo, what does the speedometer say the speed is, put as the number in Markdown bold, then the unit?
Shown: **50** km/h
